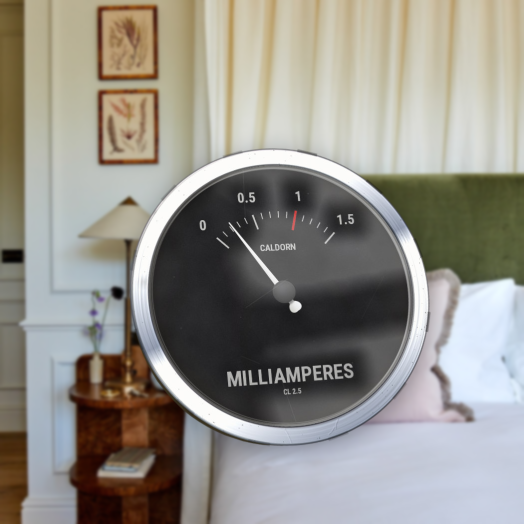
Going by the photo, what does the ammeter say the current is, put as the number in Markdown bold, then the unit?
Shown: **0.2** mA
